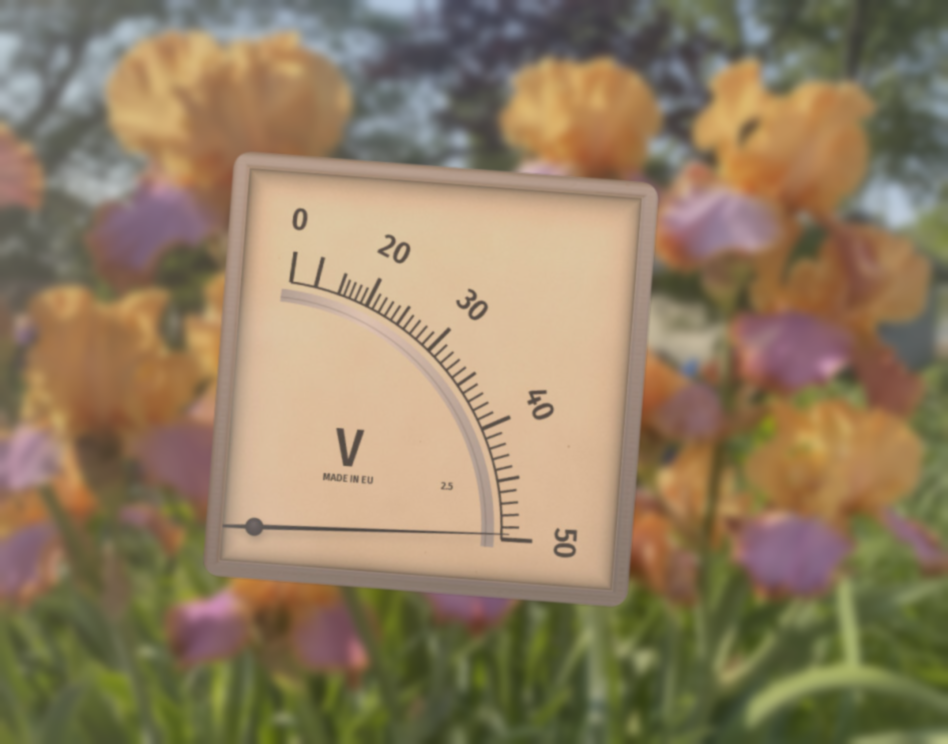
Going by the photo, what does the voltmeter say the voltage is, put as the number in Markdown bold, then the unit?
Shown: **49.5** V
